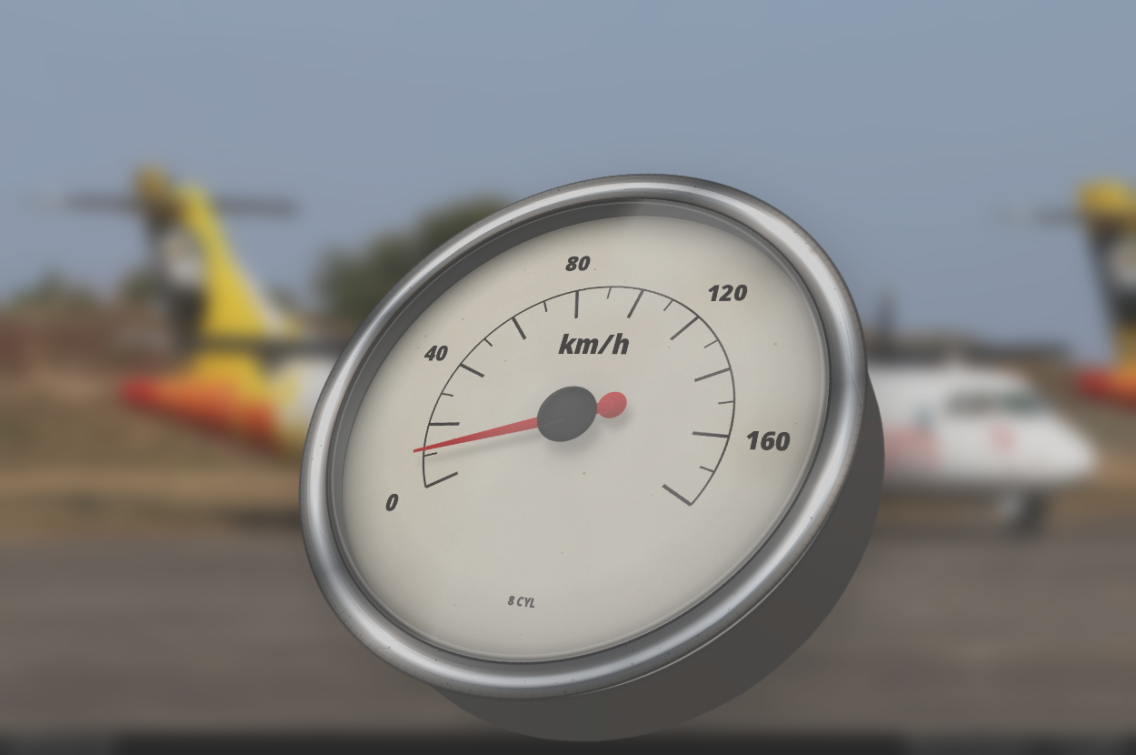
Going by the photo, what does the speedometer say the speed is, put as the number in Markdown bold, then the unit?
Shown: **10** km/h
